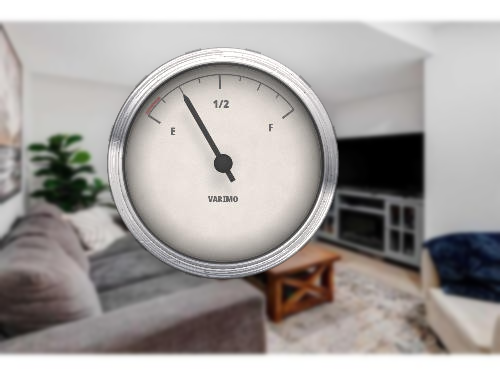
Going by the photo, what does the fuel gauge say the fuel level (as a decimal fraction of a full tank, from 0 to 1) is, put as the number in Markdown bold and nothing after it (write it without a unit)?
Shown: **0.25**
